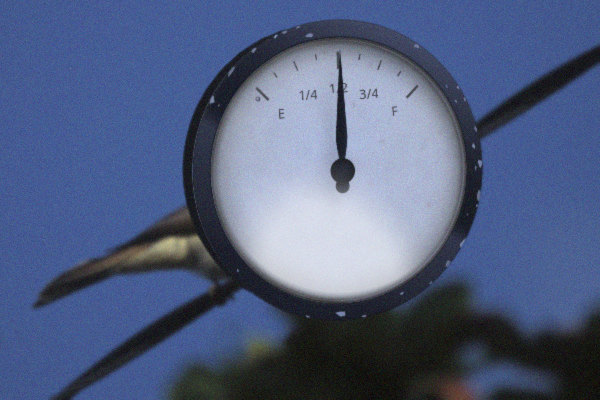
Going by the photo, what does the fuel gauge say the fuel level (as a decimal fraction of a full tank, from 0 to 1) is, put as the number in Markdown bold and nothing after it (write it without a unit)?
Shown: **0.5**
